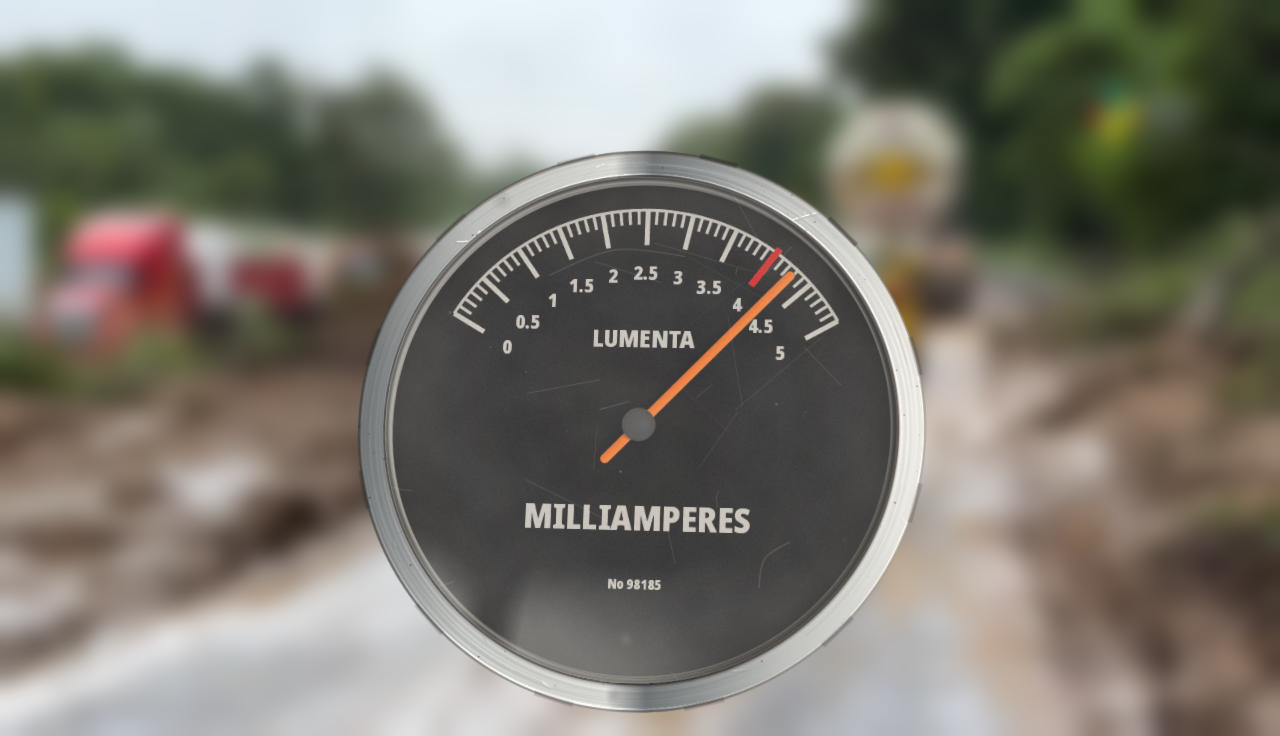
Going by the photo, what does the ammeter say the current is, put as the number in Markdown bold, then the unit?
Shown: **4.3** mA
